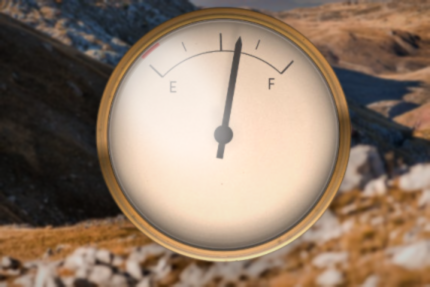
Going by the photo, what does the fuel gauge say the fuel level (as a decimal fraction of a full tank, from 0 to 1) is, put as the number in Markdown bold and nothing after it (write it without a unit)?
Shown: **0.625**
